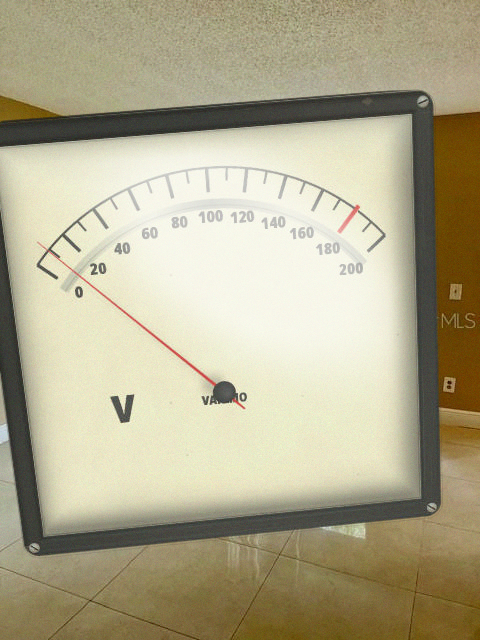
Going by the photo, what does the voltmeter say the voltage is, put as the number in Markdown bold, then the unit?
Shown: **10** V
